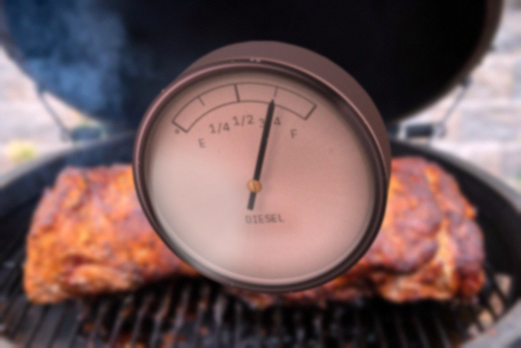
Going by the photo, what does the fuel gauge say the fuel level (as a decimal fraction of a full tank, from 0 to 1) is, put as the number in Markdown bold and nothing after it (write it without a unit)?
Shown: **0.75**
